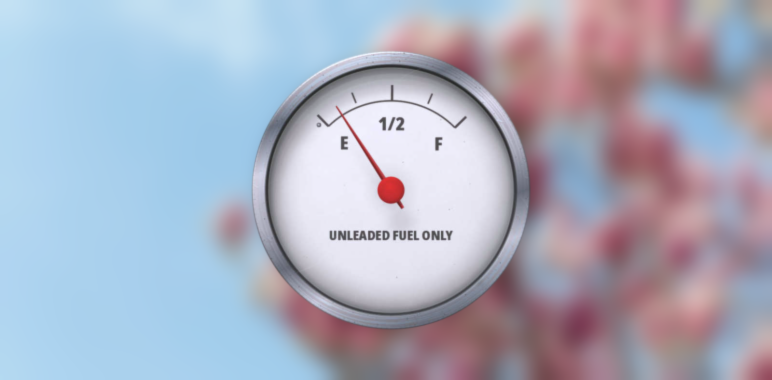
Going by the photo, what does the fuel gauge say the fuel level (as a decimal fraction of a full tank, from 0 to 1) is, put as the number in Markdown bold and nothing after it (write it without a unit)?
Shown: **0.125**
